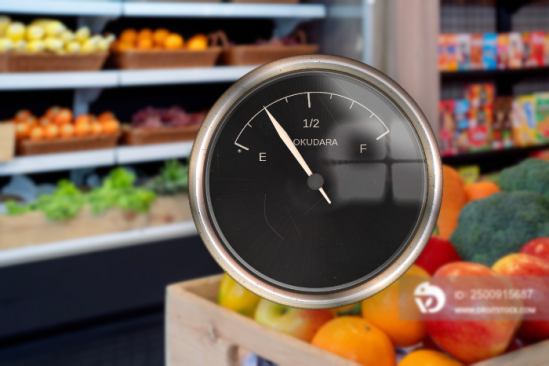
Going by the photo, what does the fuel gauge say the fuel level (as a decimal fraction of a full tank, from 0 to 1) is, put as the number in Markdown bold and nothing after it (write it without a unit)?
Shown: **0.25**
